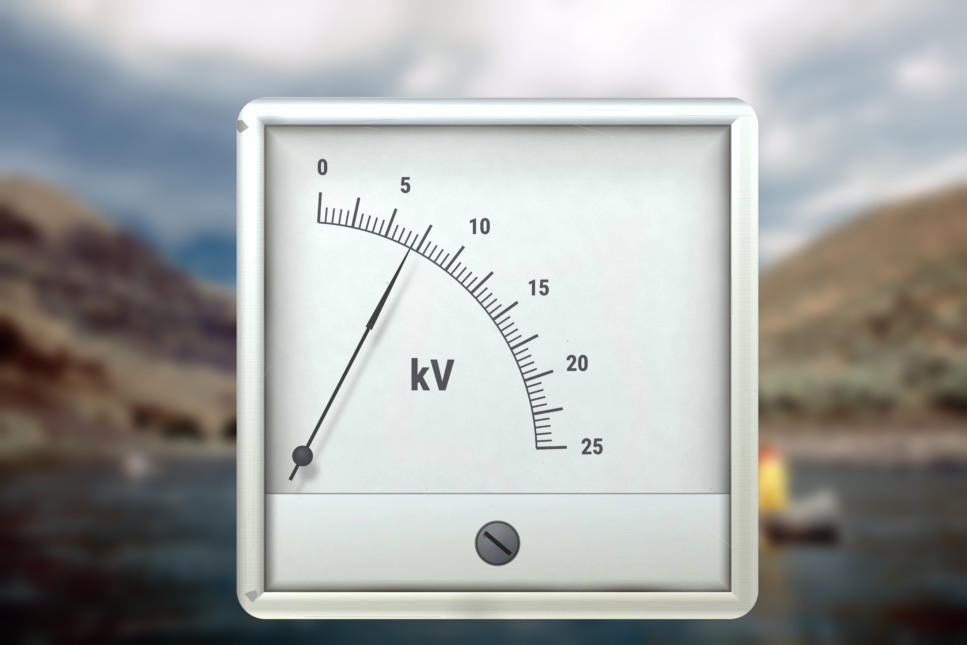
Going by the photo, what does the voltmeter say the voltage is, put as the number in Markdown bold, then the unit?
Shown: **7** kV
